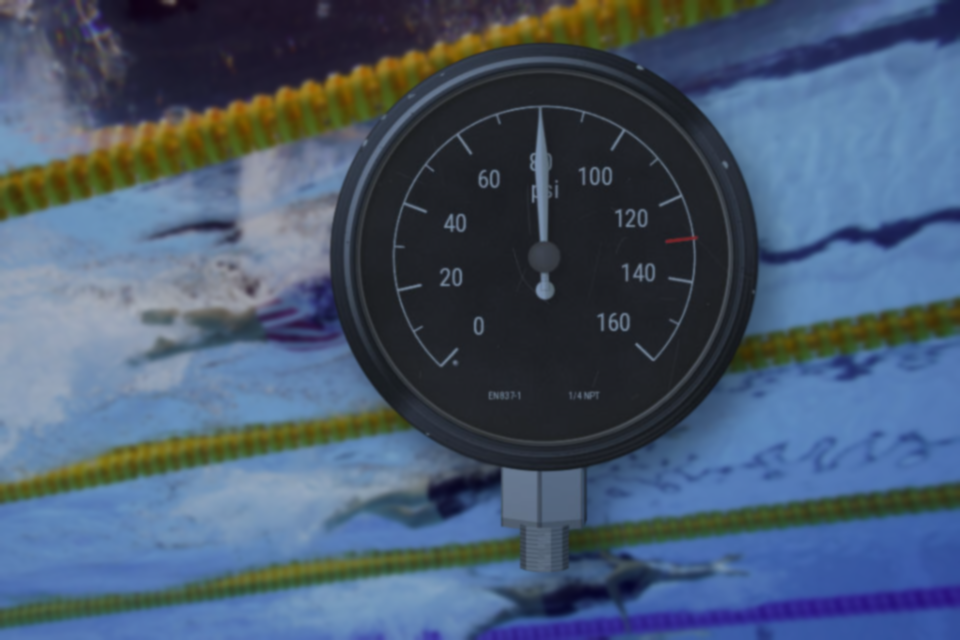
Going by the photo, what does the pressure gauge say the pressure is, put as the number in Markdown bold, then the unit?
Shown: **80** psi
